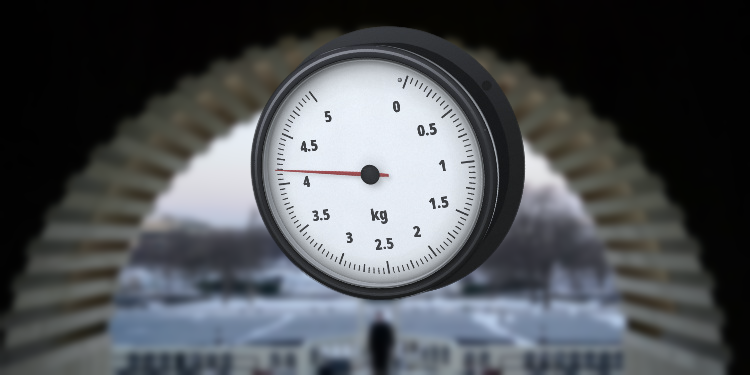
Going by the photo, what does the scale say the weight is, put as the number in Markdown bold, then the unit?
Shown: **4.15** kg
